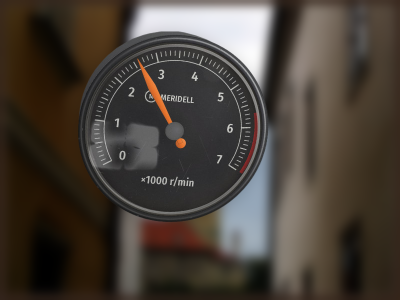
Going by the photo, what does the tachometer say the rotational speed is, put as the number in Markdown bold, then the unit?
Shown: **2600** rpm
